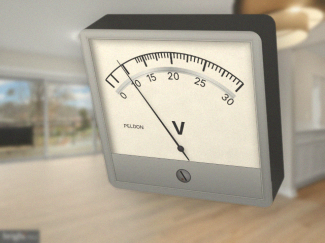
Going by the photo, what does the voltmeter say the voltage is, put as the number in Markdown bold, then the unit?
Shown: **10** V
